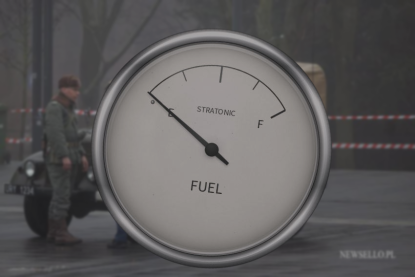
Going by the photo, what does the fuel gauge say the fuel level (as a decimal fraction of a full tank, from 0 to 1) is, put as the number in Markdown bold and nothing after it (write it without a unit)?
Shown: **0**
